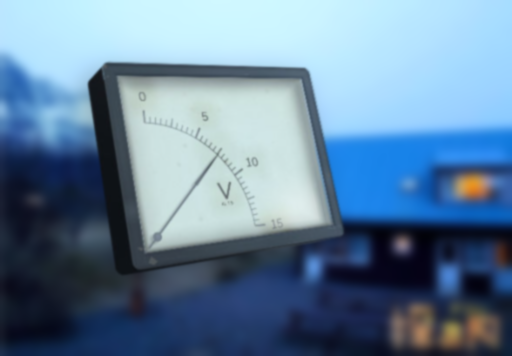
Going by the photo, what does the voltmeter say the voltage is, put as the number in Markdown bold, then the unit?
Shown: **7.5** V
